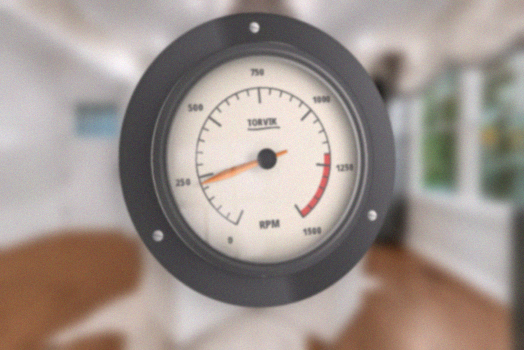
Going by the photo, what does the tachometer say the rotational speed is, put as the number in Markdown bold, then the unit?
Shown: **225** rpm
